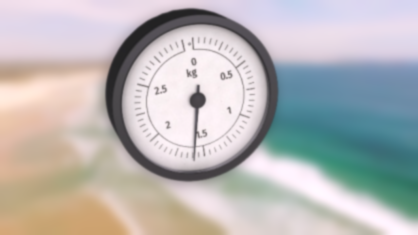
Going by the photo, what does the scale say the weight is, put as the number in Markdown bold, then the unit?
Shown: **1.6** kg
